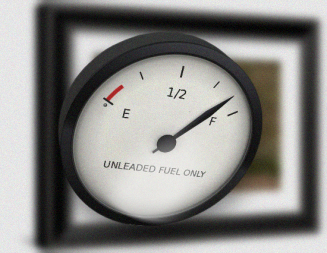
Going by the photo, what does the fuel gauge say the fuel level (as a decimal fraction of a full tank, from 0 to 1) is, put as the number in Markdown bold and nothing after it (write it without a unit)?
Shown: **0.875**
